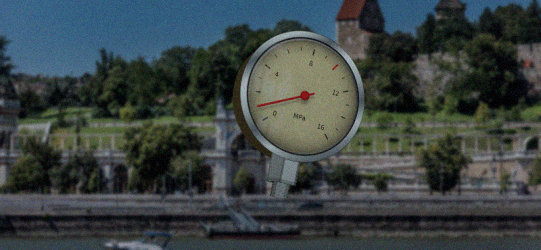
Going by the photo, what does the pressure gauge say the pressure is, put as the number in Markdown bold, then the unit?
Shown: **1** MPa
